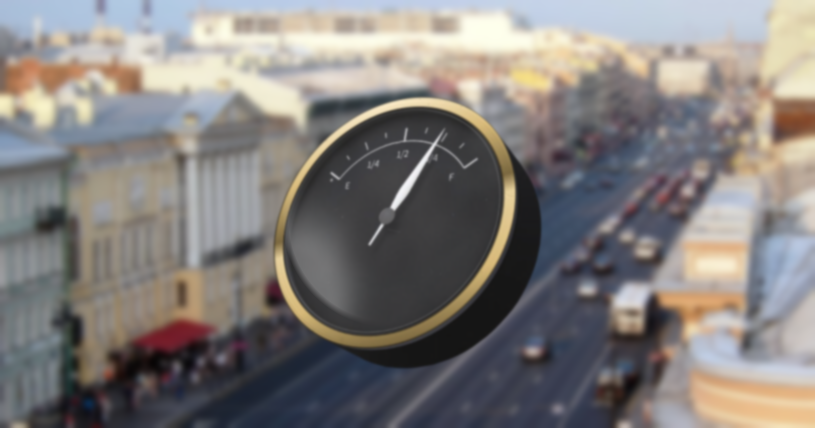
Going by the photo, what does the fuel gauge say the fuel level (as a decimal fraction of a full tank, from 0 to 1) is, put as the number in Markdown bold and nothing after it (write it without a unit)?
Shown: **0.75**
